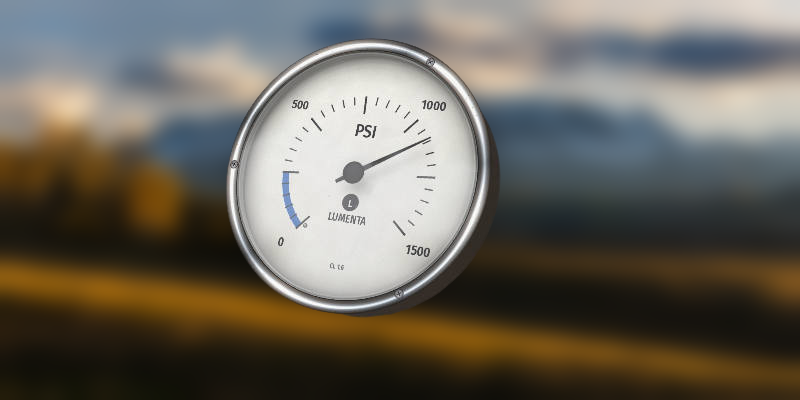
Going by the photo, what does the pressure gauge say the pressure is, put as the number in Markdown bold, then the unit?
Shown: **1100** psi
